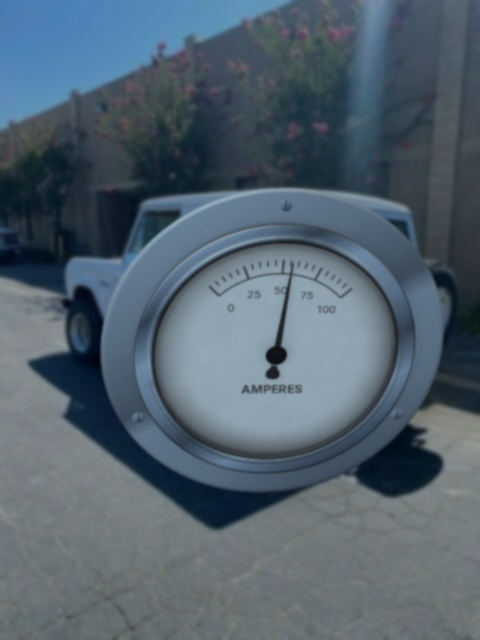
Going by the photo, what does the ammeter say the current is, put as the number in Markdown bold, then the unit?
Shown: **55** A
